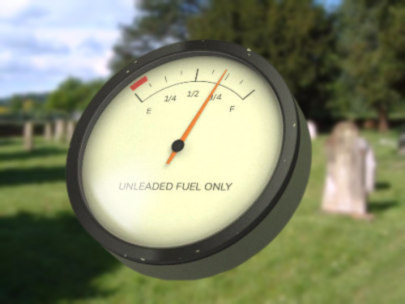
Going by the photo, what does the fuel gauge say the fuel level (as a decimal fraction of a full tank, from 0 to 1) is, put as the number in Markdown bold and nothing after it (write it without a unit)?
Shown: **0.75**
